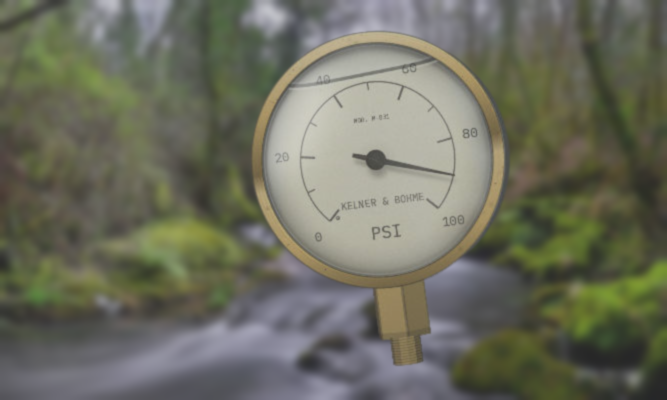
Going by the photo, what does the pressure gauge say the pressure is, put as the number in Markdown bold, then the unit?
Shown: **90** psi
